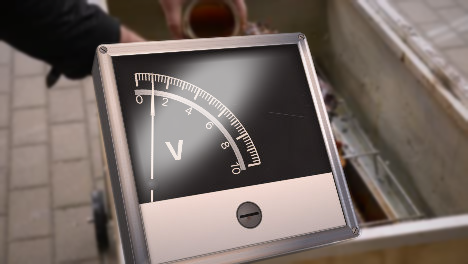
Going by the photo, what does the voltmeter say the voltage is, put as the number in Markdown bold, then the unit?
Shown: **1** V
